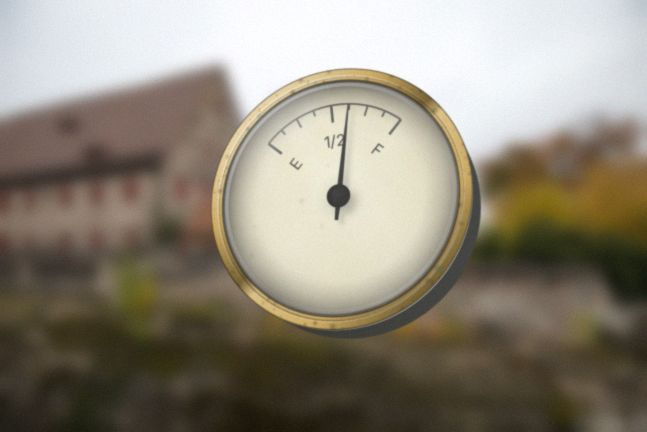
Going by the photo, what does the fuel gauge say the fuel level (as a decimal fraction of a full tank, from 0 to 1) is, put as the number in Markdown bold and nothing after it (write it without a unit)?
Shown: **0.625**
